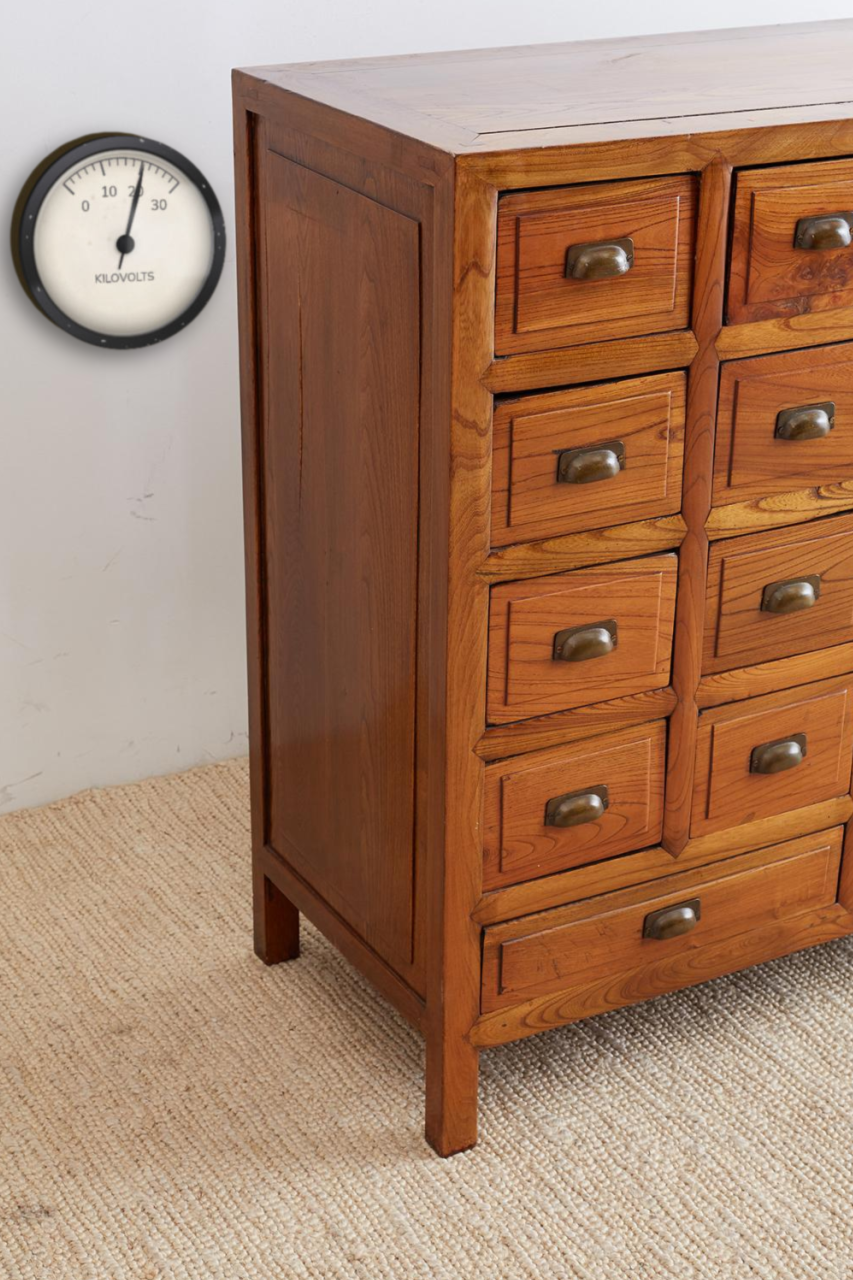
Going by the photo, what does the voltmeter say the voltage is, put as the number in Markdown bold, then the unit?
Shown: **20** kV
